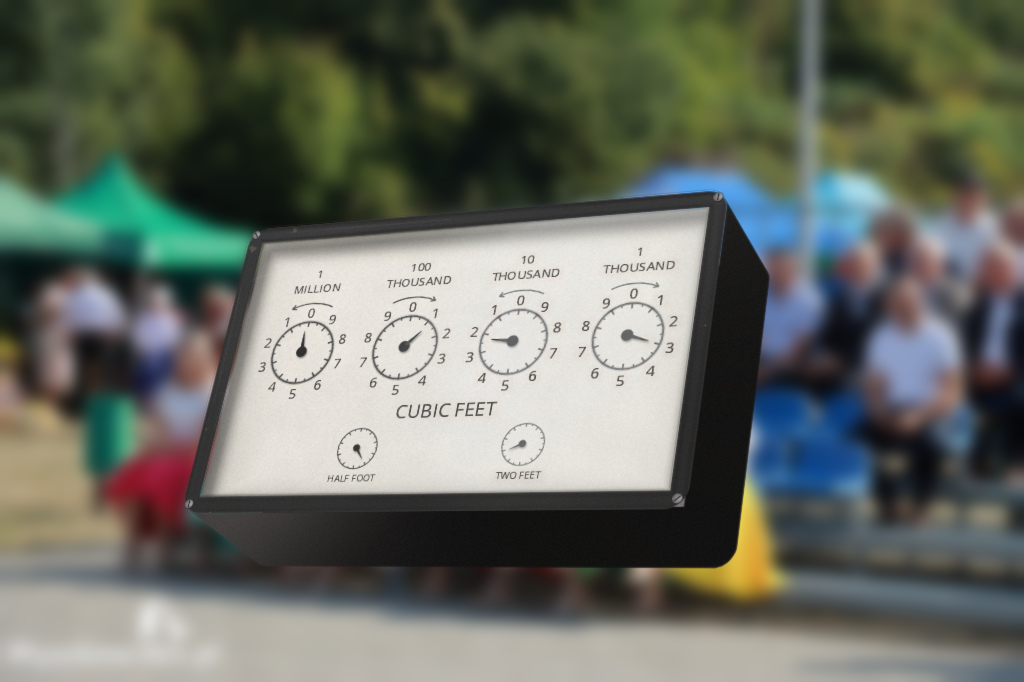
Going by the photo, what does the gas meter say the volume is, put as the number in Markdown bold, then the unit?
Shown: **12300** ft³
